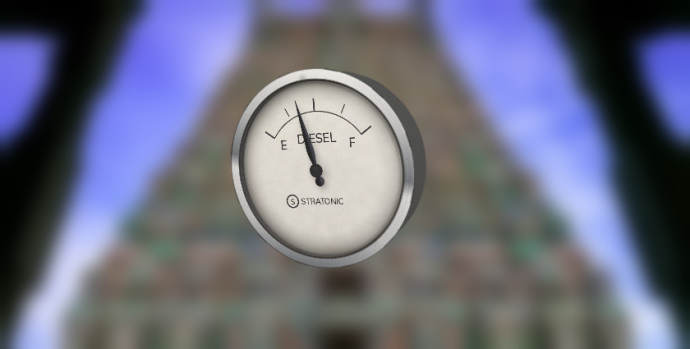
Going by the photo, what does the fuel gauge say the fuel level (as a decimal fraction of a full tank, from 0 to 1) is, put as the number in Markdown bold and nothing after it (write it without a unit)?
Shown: **0.375**
